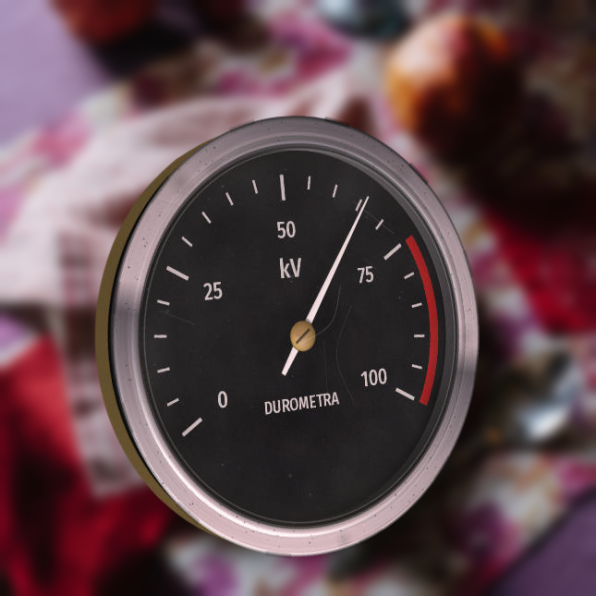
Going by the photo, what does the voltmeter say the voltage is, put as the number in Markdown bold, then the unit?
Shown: **65** kV
